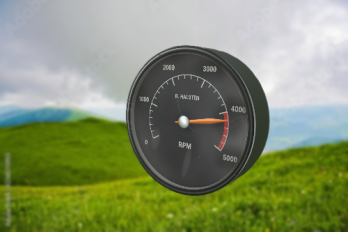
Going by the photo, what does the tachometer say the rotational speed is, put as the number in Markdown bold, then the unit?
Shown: **4200** rpm
